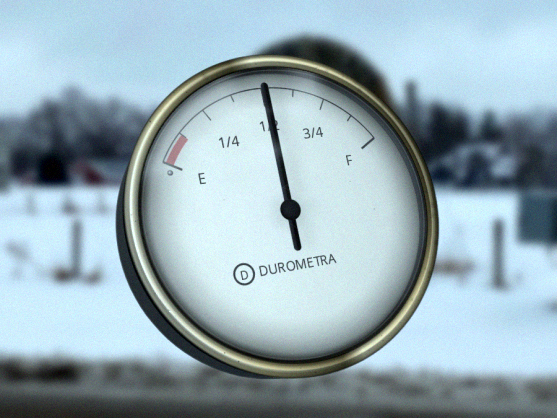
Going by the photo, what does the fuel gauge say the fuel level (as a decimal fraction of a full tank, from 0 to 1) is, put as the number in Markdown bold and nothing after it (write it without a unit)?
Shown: **0.5**
